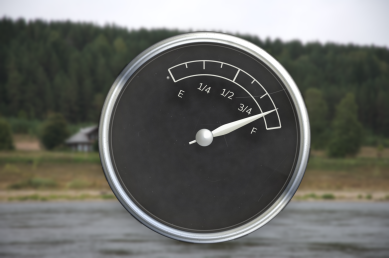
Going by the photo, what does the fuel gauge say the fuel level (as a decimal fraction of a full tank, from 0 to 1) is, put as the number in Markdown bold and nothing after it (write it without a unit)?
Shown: **0.875**
